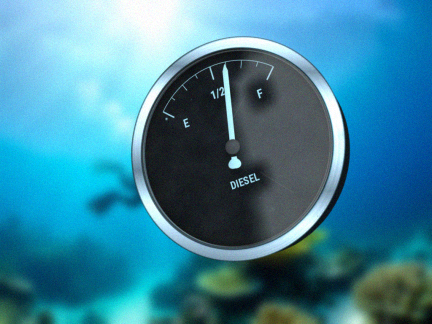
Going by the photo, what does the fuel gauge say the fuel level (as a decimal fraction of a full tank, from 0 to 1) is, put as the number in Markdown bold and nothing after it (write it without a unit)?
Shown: **0.625**
